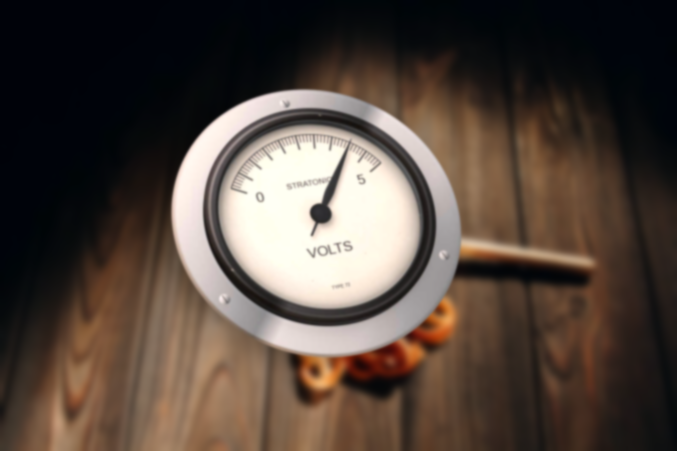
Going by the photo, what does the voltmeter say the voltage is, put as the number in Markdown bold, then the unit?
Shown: **4** V
